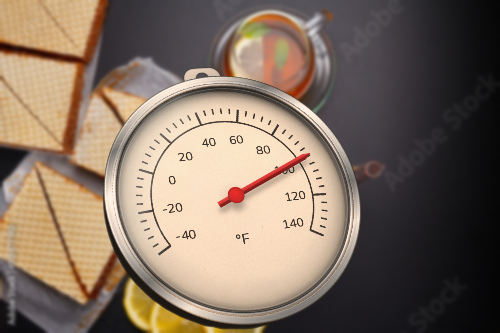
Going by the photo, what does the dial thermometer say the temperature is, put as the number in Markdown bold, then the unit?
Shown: **100** °F
